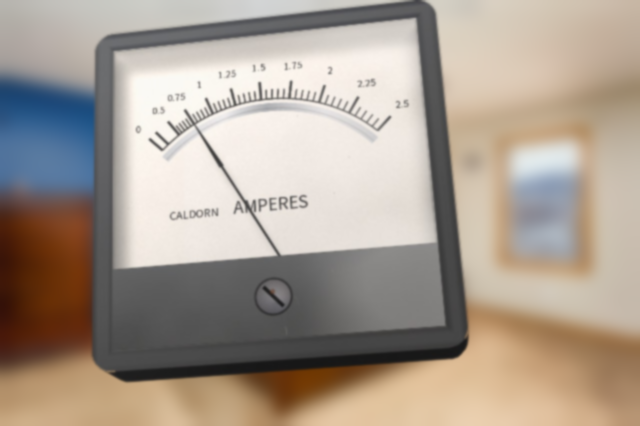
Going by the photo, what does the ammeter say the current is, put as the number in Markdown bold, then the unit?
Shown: **0.75** A
